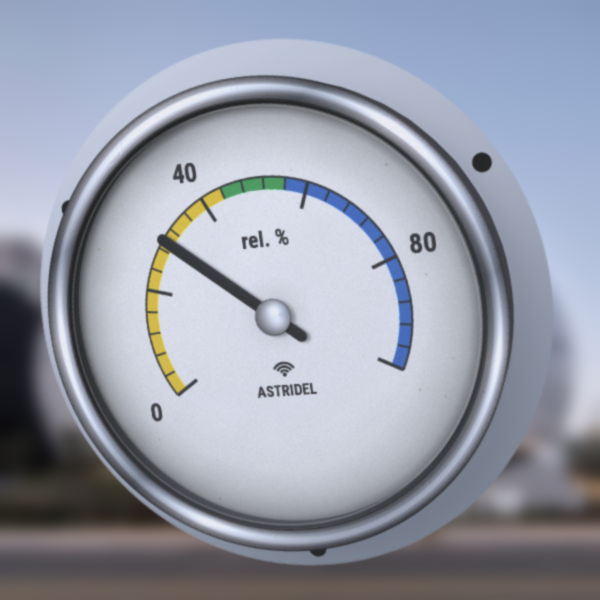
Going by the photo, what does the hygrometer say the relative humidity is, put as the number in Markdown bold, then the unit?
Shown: **30** %
